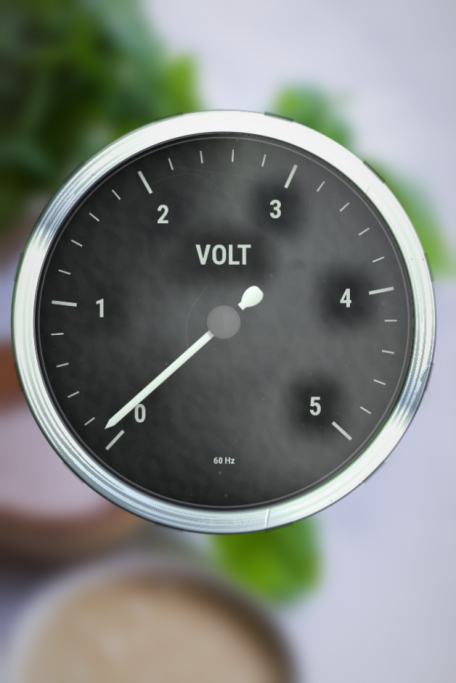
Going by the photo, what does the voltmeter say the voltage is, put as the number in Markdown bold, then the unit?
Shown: **0.1** V
